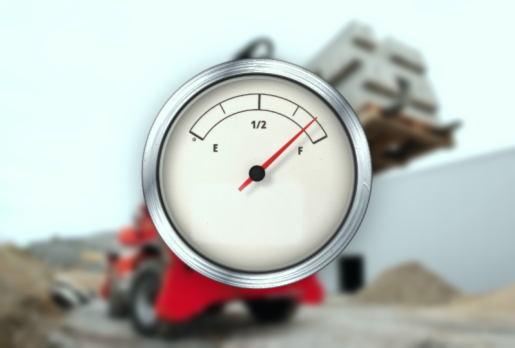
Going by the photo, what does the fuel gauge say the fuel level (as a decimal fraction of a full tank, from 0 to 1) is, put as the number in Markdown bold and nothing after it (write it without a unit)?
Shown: **0.875**
